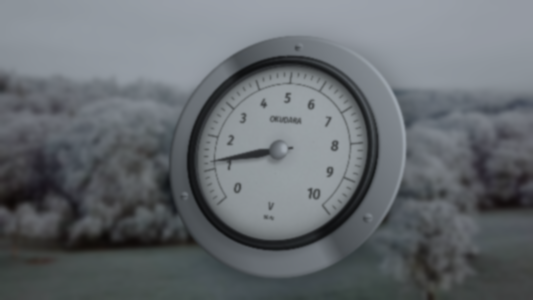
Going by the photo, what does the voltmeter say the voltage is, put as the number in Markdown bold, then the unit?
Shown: **1.2** V
